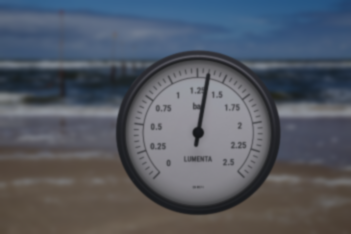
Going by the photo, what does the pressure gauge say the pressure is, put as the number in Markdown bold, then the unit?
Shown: **1.35** bar
